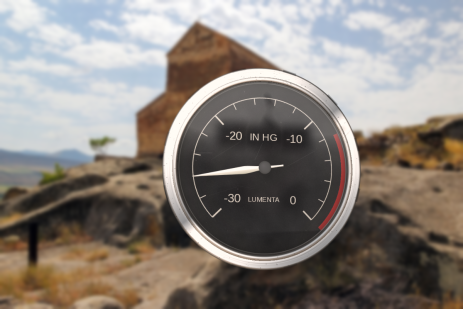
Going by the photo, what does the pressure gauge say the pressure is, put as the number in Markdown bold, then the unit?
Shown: **-26** inHg
